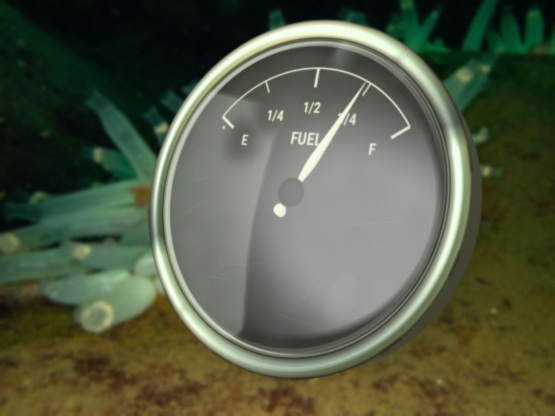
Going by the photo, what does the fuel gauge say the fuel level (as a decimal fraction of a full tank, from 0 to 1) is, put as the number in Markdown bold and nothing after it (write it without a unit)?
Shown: **0.75**
